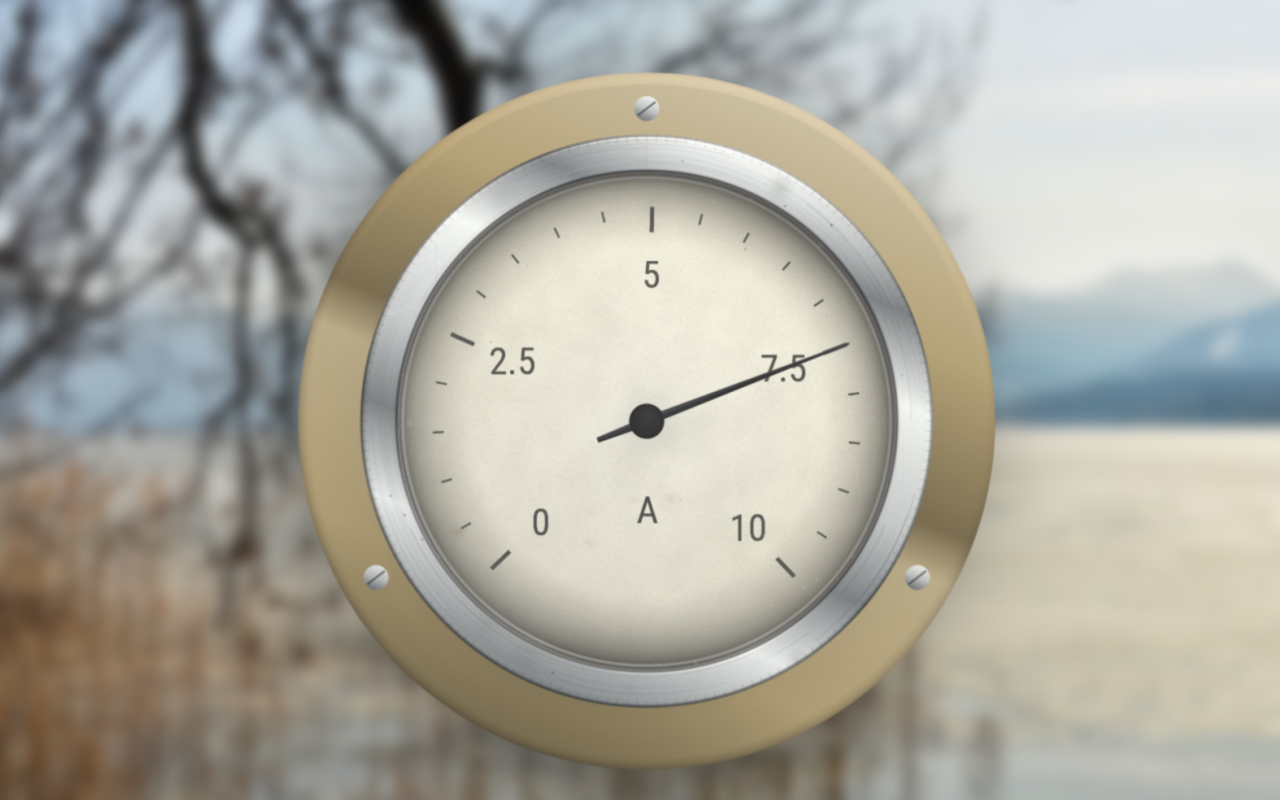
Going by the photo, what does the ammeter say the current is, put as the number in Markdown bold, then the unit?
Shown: **7.5** A
